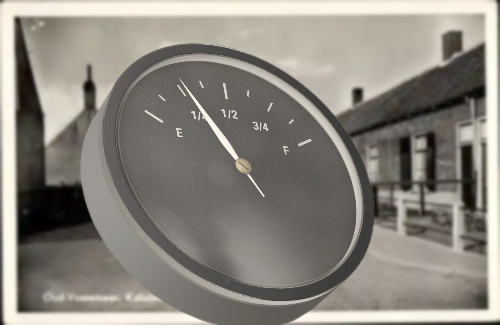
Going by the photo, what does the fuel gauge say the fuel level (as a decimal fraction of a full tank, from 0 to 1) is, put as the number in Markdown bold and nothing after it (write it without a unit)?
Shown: **0.25**
